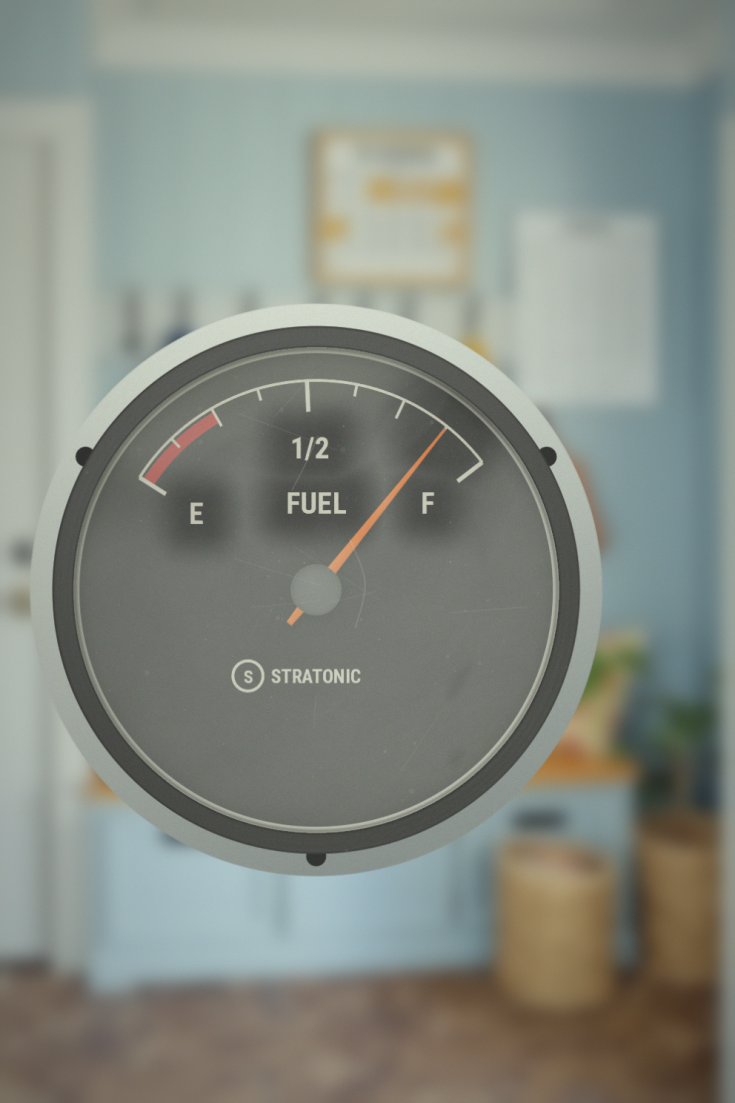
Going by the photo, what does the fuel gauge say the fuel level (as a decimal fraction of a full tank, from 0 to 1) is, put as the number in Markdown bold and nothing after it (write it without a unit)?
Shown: **0.875**
